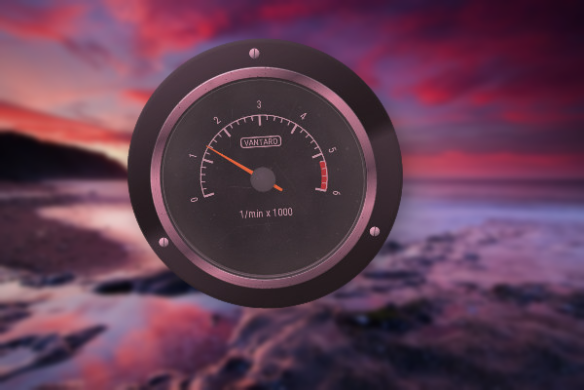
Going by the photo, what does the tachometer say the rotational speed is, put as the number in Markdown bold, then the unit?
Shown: **1400** rpm
